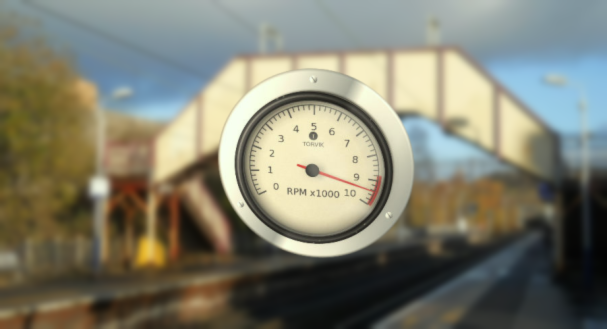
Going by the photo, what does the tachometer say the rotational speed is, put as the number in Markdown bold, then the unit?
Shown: **9400** rpm
